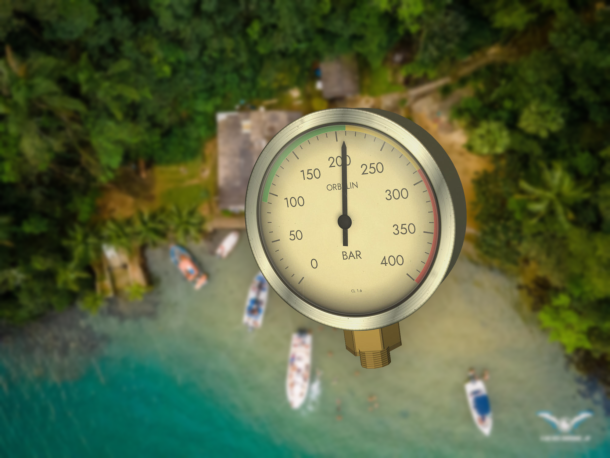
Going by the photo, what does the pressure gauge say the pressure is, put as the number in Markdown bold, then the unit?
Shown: **210** bar
